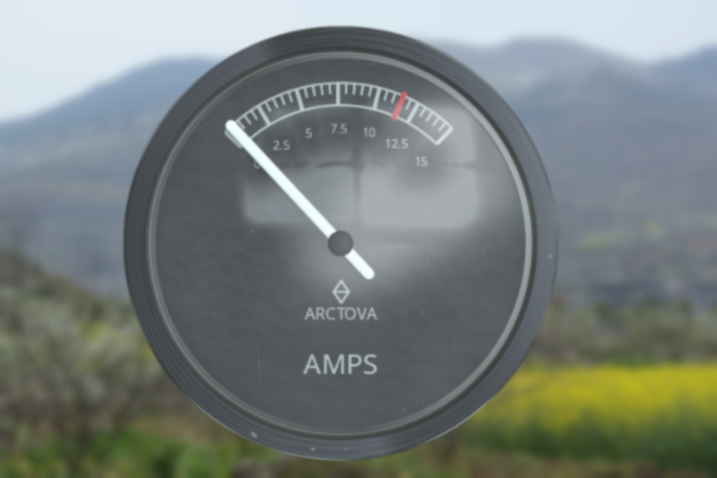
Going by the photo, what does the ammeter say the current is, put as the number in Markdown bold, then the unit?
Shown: **0.5** A
